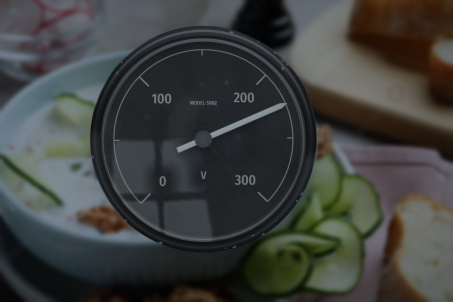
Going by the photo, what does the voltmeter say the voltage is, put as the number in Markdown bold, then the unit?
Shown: **225** V
